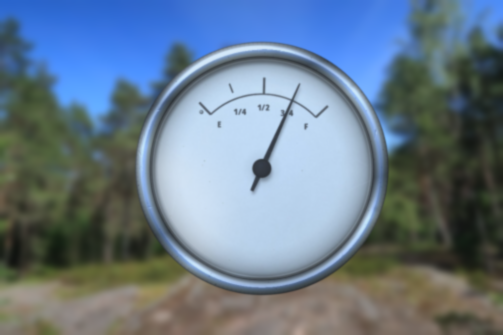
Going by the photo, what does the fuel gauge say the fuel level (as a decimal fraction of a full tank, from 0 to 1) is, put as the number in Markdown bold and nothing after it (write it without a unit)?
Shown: **0.75**
